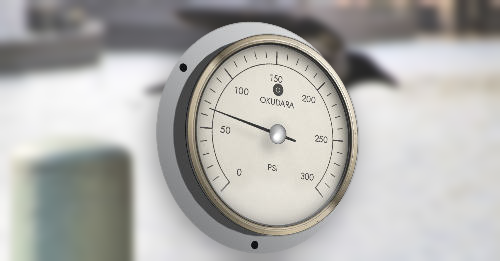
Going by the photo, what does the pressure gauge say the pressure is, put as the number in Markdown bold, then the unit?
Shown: **65** psi
